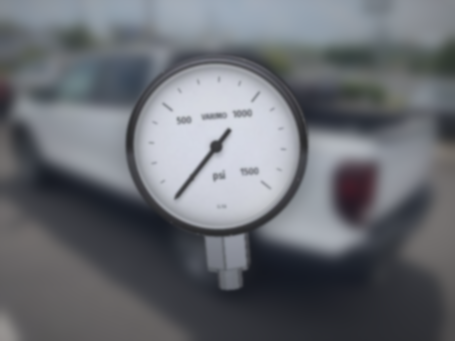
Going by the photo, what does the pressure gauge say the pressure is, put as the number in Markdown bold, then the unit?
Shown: **0** psi
